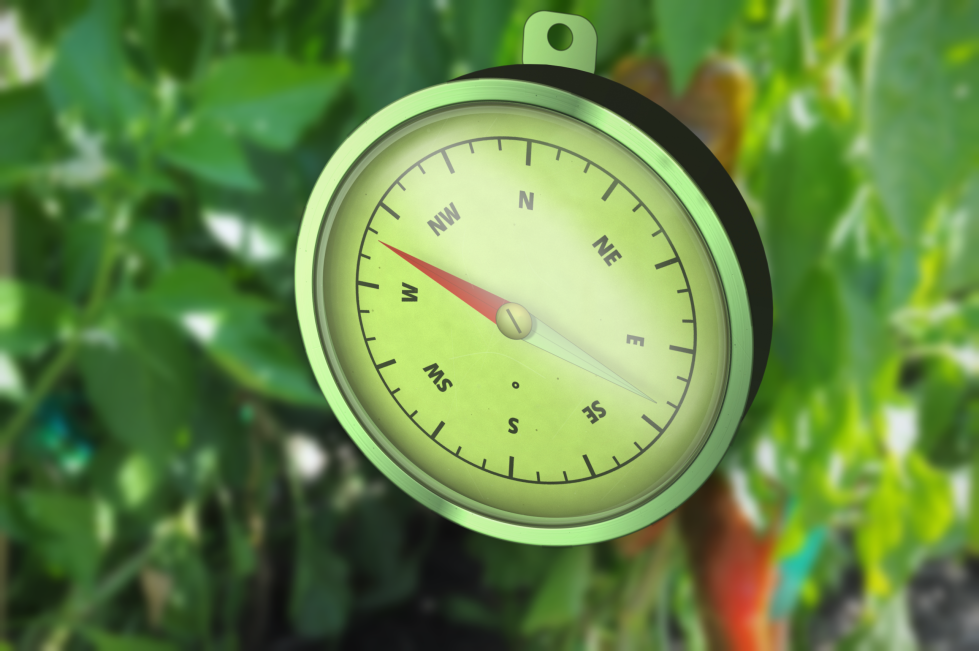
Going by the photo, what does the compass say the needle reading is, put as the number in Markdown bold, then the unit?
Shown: **290** °
